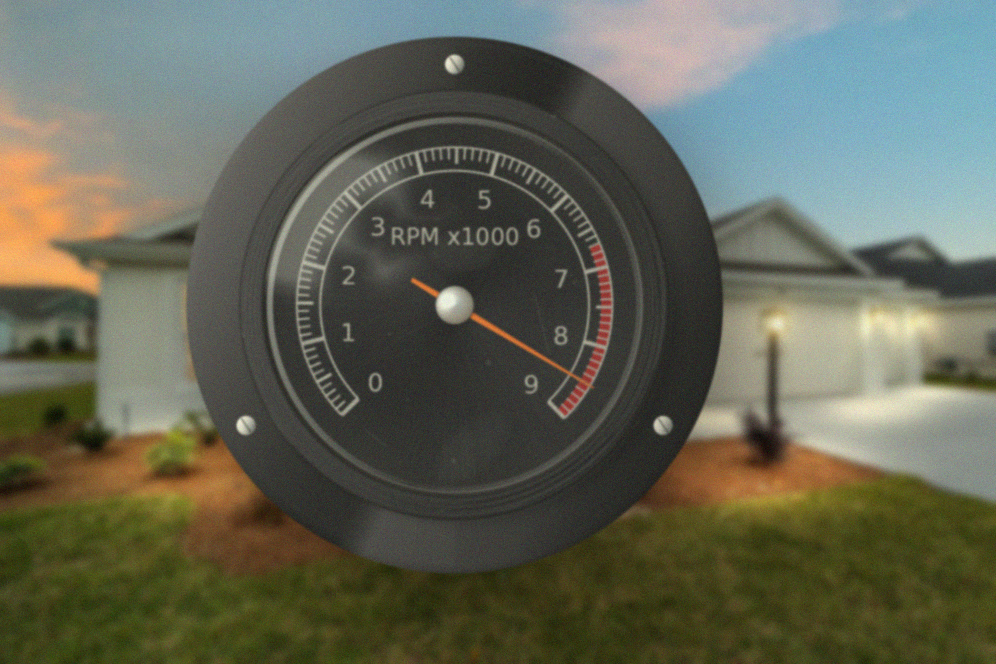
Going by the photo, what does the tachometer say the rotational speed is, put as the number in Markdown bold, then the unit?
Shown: **8500** rpm
